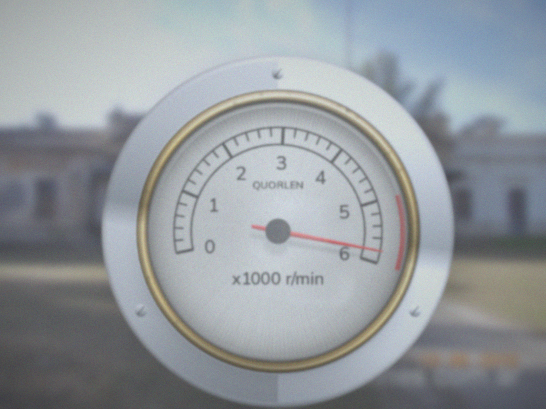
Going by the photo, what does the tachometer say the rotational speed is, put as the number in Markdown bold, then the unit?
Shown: **5800** rpm
